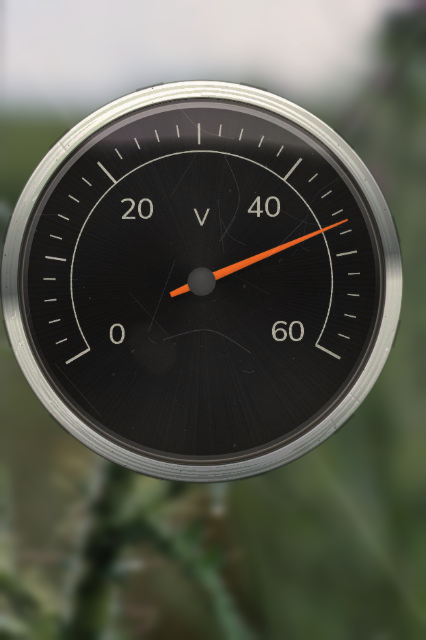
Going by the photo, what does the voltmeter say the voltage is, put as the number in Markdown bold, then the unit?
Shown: **47** V
